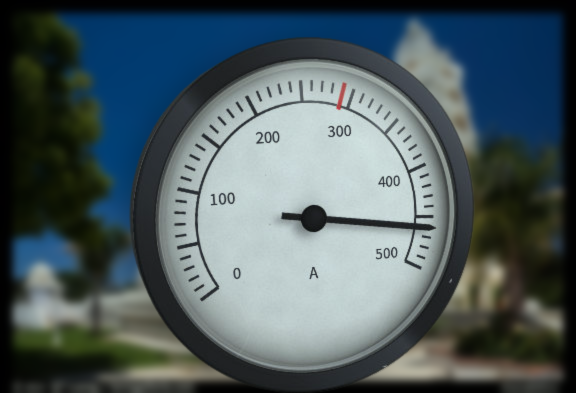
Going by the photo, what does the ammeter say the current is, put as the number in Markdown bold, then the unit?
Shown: **460** A
